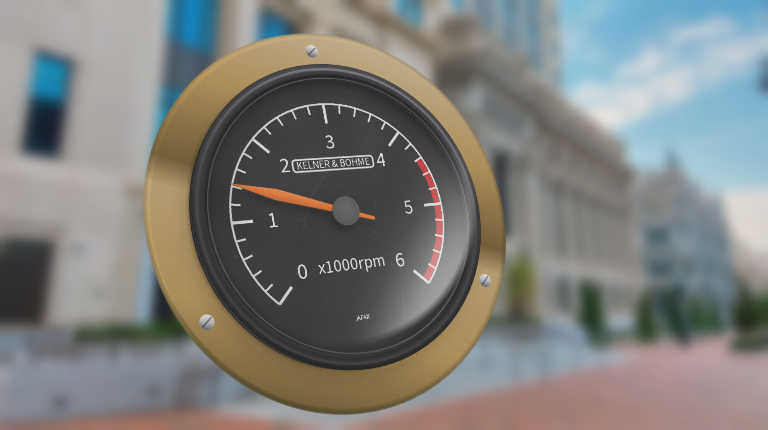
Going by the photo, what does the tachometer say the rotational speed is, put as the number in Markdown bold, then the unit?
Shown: **1400** rpm
